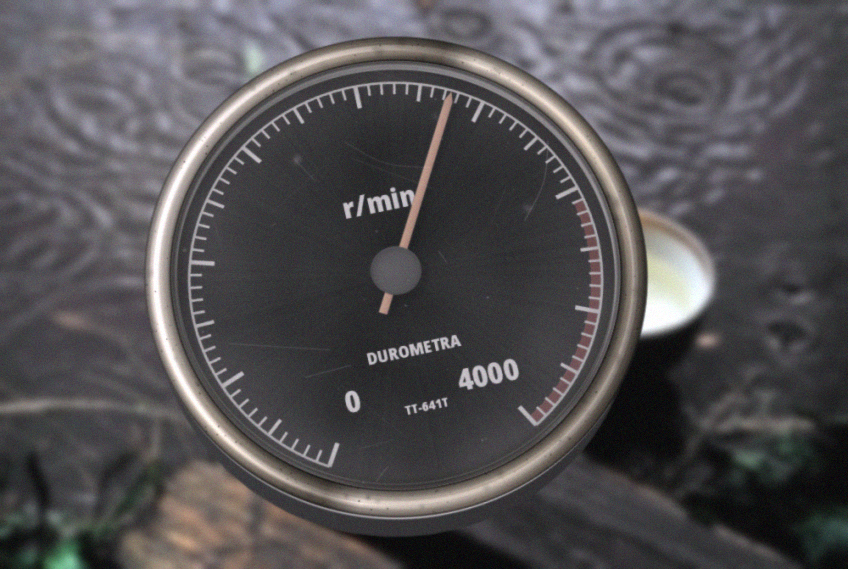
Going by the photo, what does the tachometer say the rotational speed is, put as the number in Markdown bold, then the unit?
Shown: **2375** rpm
